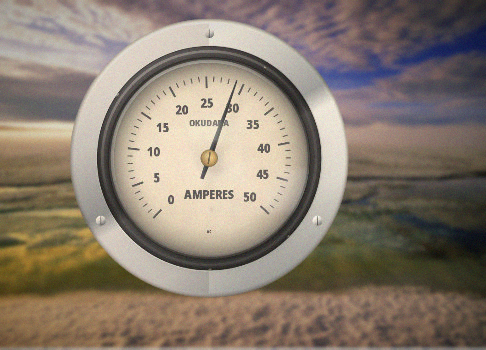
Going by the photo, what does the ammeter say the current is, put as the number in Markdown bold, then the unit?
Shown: **29** A
